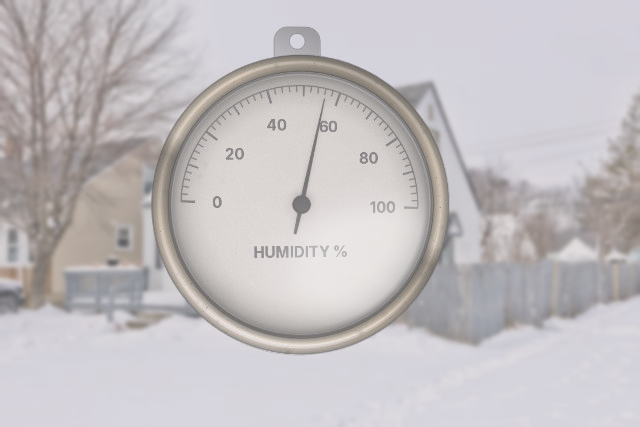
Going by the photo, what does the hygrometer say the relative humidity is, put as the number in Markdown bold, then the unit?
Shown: **56** %
